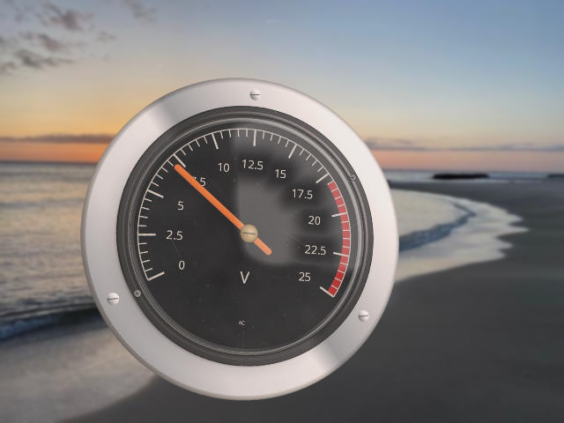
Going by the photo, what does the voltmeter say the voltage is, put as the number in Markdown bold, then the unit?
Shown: **7** V
